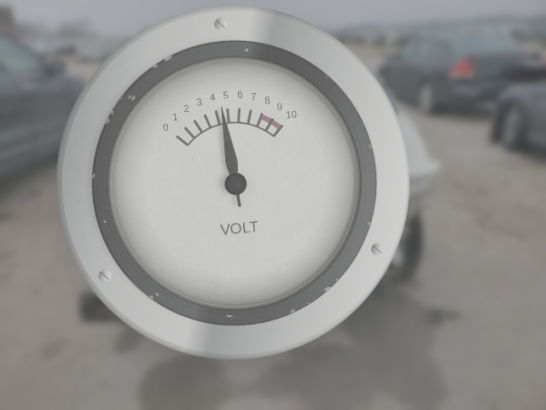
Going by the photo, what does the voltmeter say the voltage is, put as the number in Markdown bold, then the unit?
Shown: **4.5** V
